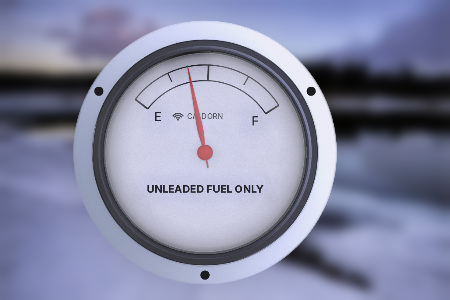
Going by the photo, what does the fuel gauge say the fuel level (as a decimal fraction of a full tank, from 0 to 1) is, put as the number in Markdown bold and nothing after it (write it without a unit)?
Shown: **0.375**
